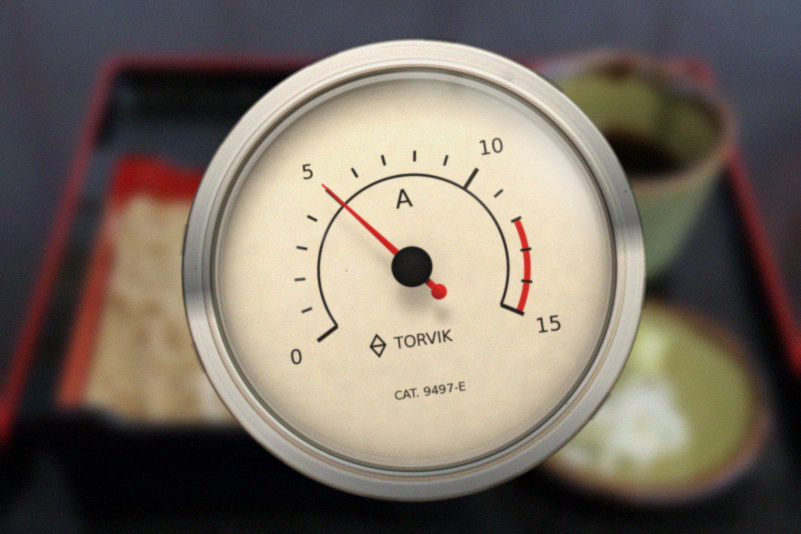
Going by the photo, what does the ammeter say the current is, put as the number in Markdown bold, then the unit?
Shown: **5** A
